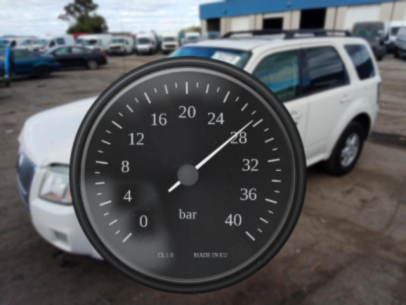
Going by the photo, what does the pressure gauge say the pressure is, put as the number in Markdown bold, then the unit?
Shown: **27.5** bar
